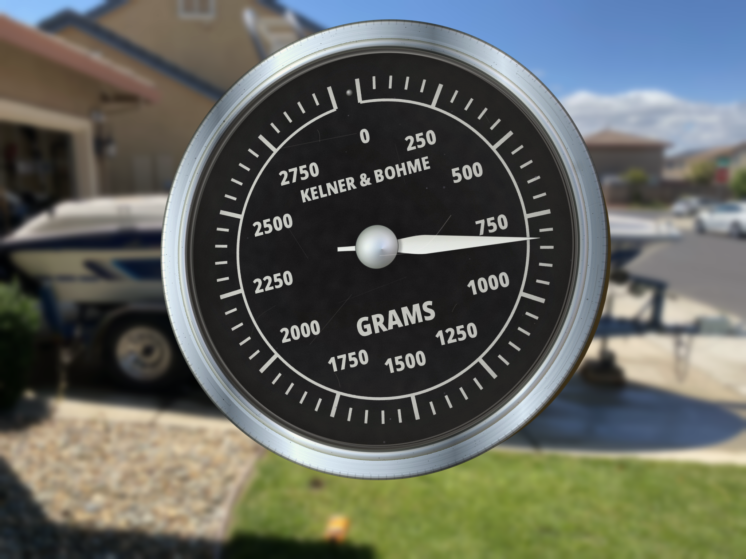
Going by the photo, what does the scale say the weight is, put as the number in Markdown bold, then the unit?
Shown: **825** g
